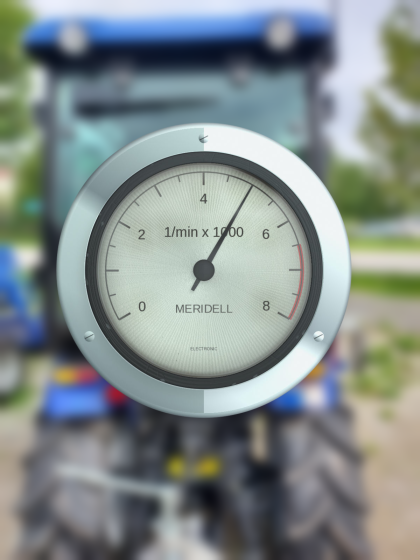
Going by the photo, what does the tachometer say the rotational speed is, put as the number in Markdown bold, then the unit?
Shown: **5000** rpm
